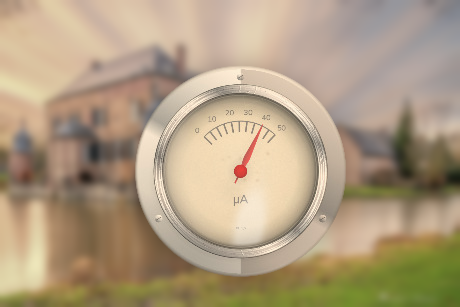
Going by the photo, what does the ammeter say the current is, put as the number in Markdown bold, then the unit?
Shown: **40** µA
